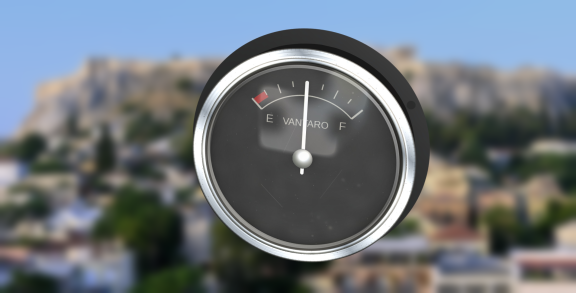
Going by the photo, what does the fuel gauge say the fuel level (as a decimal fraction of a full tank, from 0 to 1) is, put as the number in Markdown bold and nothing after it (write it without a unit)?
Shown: **0.5**
